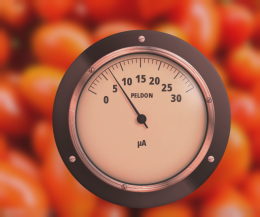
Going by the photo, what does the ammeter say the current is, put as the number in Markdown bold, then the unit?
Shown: **7** µA
